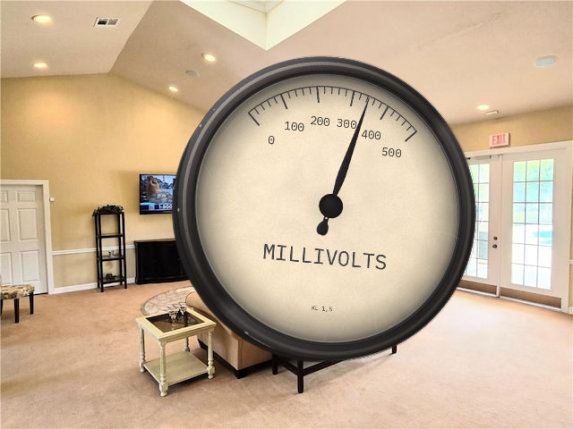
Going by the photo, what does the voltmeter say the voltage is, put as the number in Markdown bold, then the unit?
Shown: **340** mV
